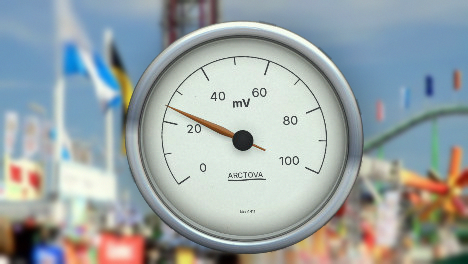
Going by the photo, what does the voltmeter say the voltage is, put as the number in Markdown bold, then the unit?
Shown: **25** mV
